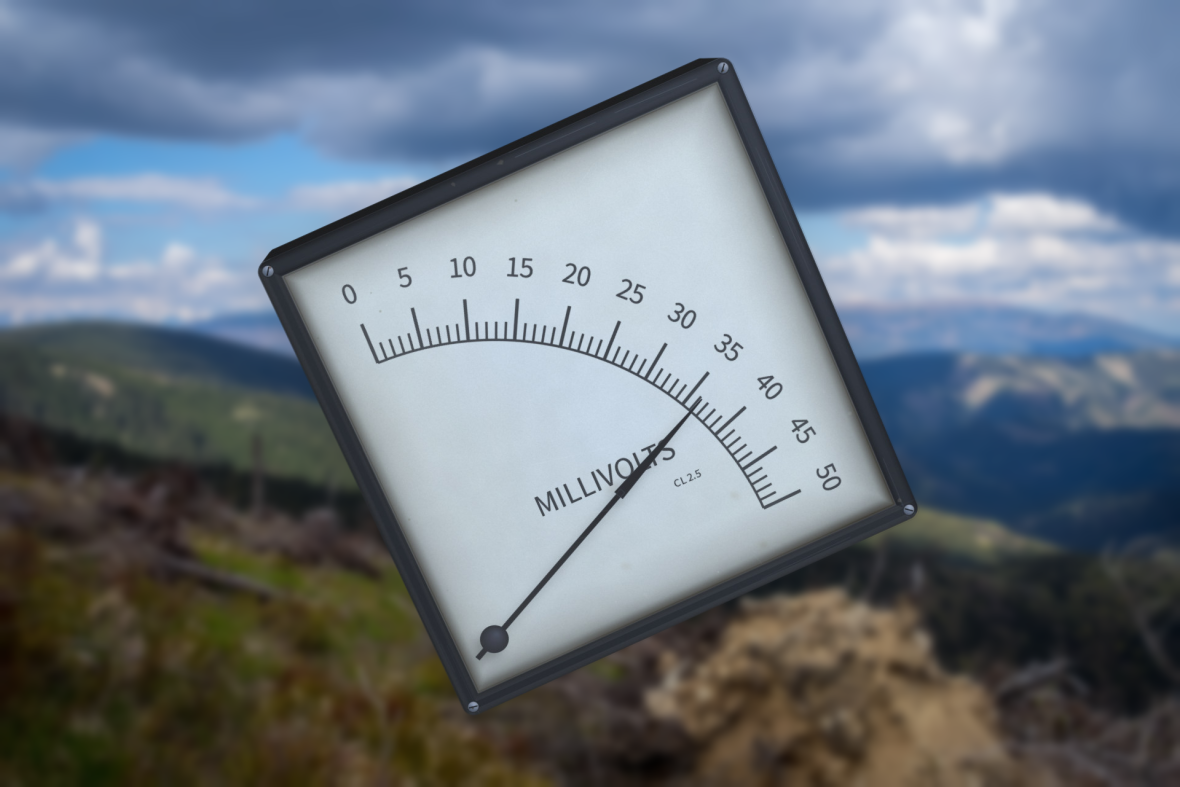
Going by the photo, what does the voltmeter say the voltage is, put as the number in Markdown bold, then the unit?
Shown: **36** mV
